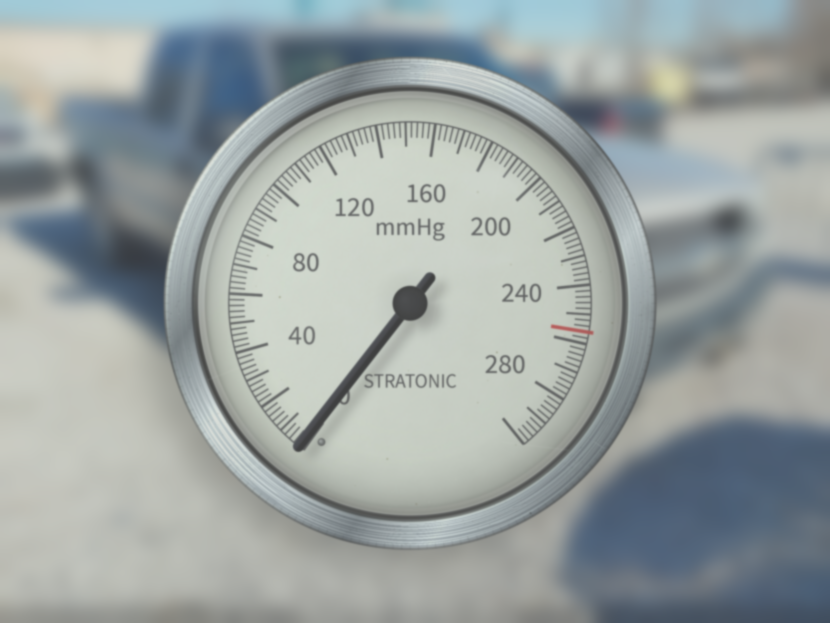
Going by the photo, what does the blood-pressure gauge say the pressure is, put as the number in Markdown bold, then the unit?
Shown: **2** mmHg
